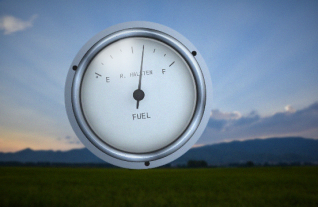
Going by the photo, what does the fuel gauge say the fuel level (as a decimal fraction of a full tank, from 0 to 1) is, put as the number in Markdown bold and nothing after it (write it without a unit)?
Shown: **0.625**
